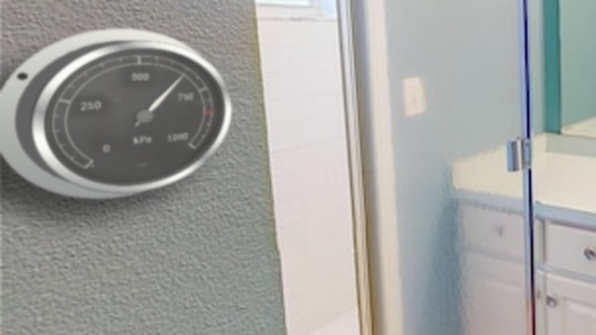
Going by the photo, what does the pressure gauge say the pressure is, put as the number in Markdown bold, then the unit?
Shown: **650** kPa
